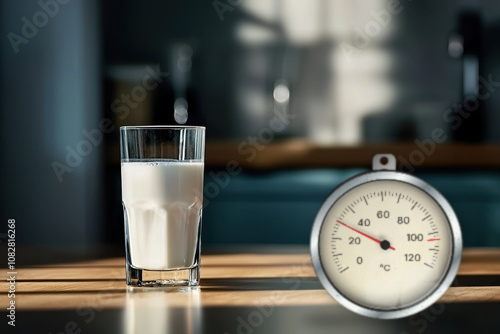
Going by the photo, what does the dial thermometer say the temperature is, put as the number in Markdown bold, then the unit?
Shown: **30** °C
